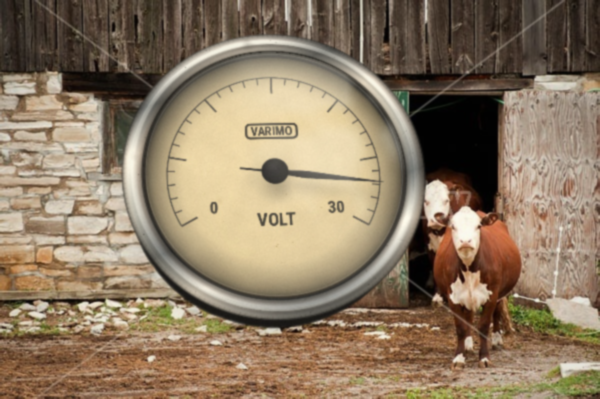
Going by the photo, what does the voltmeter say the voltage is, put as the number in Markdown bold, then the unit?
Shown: **27** V
